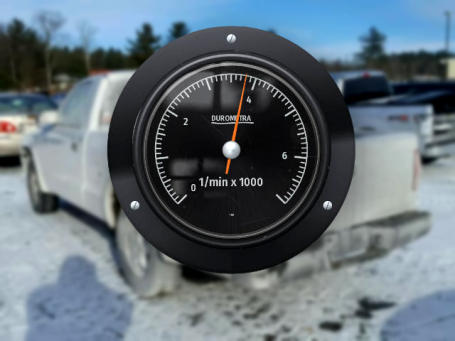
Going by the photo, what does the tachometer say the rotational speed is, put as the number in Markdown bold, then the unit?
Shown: **3800** rpm
